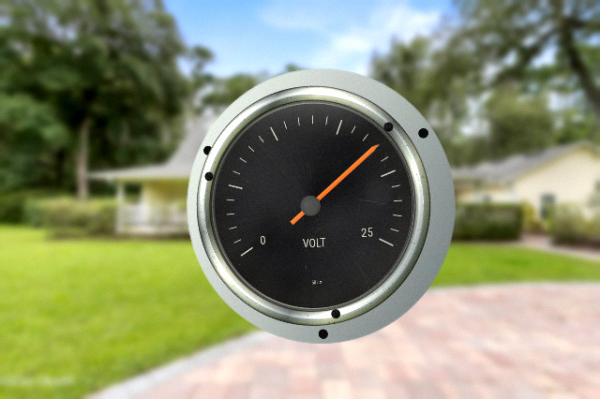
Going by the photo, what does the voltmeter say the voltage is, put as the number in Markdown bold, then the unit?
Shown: **18** V
